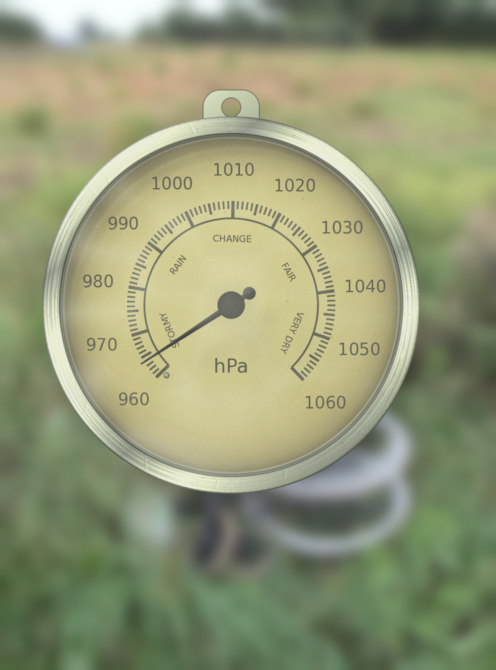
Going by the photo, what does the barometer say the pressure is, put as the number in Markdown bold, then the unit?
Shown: **964** hPa
